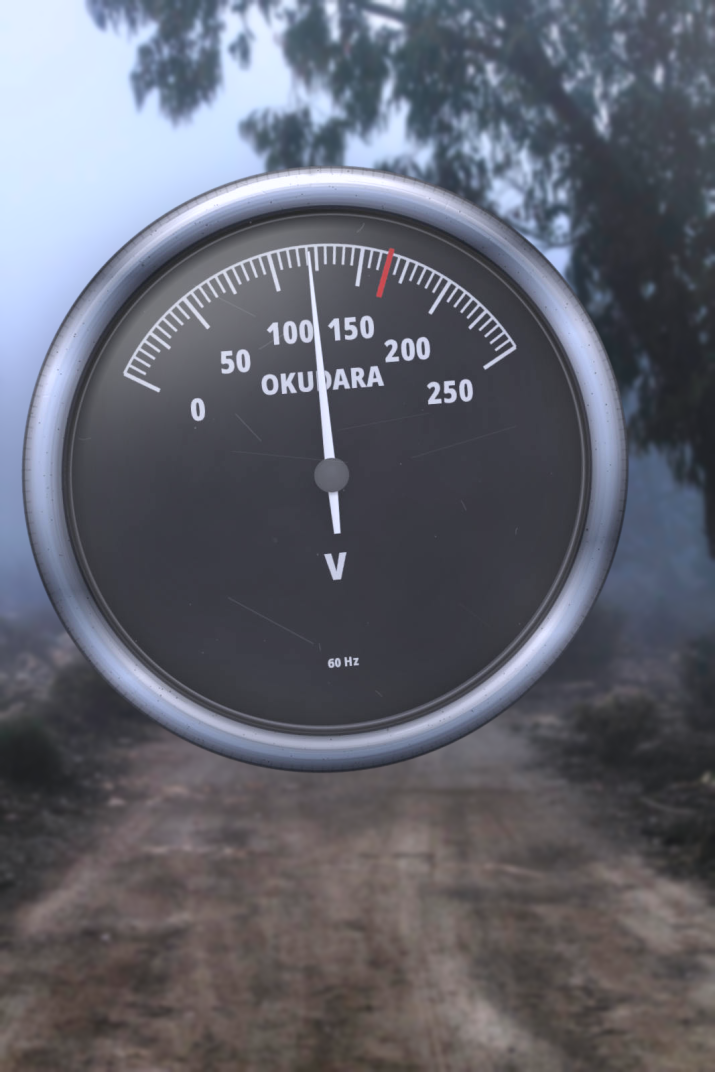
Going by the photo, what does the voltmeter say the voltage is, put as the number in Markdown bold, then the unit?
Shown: **120** V
